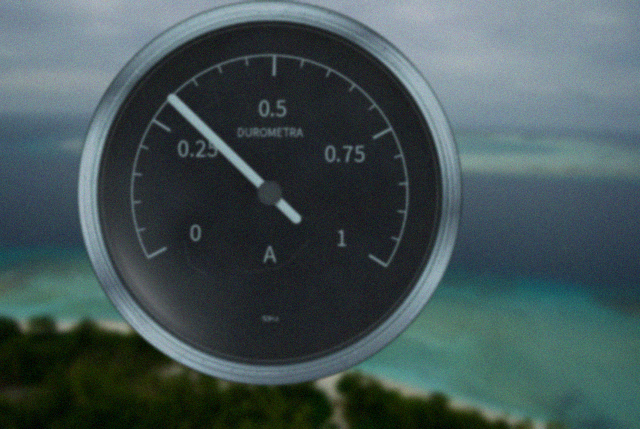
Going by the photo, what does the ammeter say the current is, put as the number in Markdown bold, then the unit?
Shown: **0.3** A
